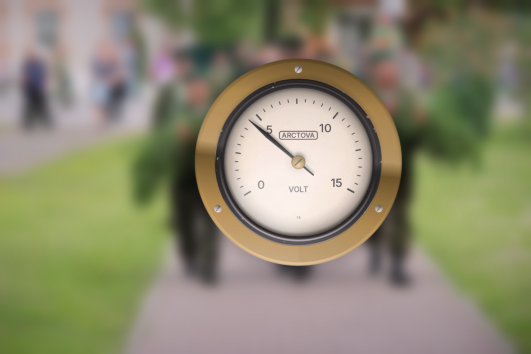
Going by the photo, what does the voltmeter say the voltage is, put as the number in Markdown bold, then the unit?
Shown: **4.5** V
